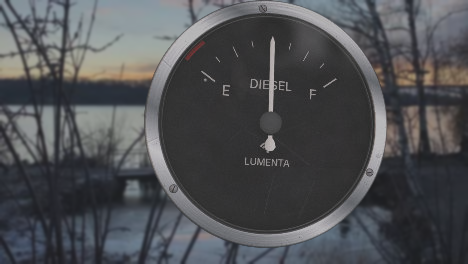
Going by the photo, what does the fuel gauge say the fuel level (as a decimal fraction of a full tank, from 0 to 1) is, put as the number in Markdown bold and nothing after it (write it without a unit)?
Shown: **0.5**
